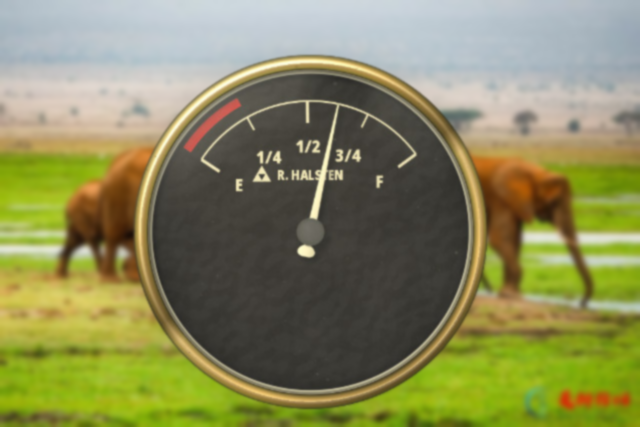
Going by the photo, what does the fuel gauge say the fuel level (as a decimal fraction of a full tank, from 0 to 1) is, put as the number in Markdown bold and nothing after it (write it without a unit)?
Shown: **0.625**
